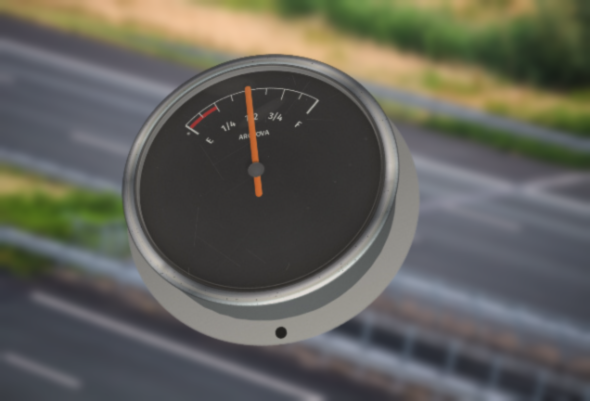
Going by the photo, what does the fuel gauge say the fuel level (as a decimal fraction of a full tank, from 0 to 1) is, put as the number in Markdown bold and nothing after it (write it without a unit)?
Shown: **0.5**
